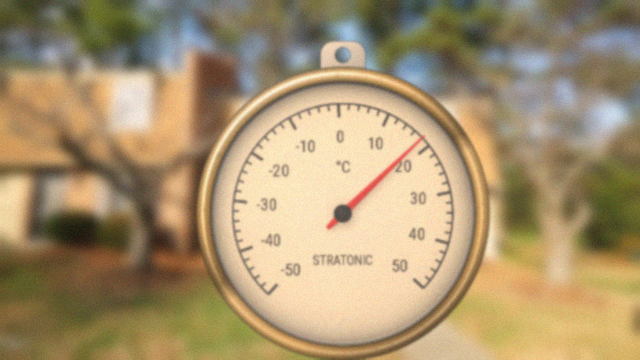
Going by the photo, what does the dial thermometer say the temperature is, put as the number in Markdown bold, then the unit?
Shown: **18** °C
